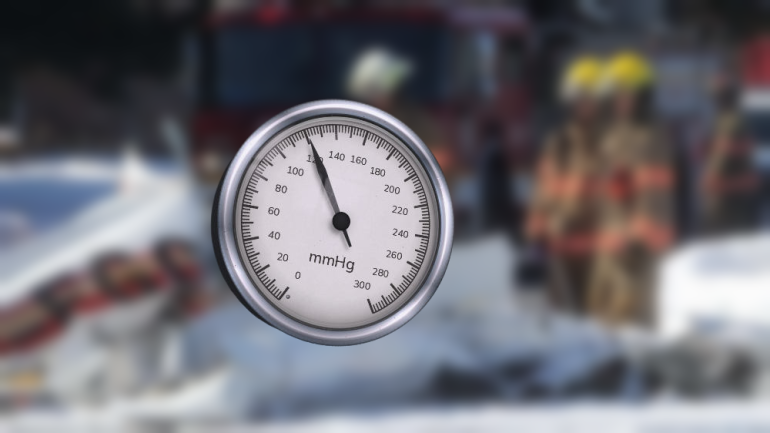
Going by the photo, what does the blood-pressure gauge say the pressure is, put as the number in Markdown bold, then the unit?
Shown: **120** mmHg
